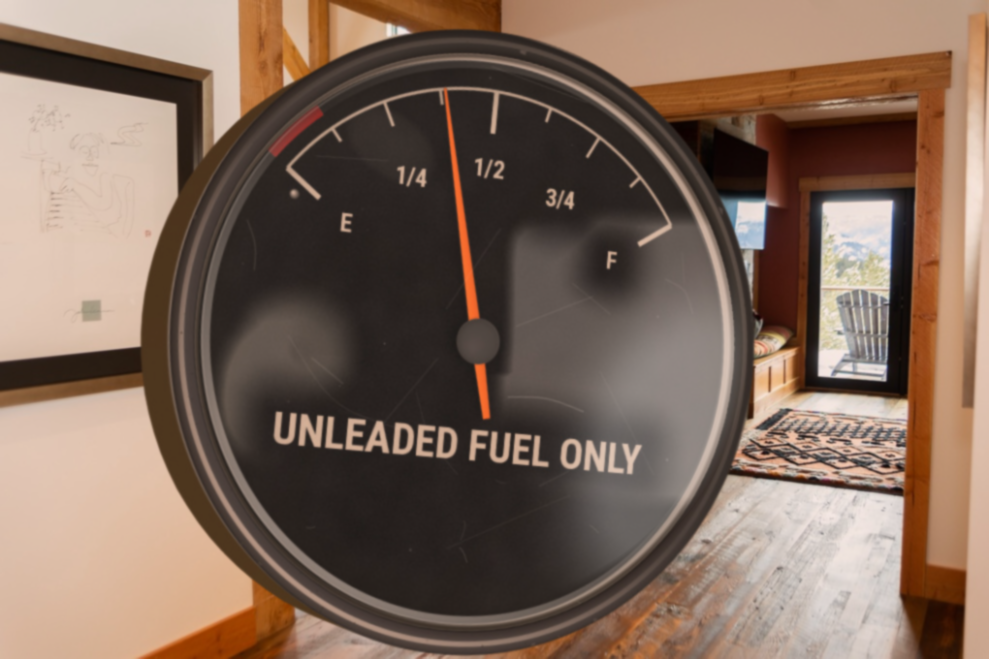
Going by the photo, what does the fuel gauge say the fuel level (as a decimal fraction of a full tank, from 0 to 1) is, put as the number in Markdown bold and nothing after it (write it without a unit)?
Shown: **0.375**
